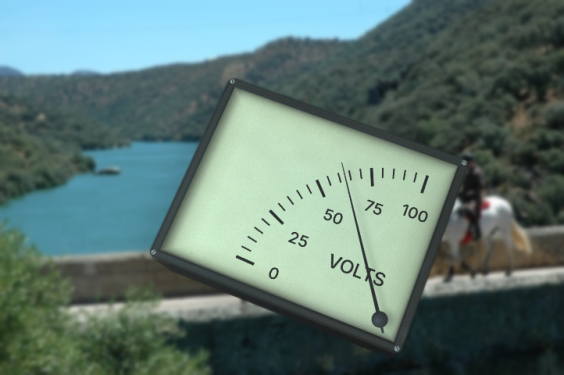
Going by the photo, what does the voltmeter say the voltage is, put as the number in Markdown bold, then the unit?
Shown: **62.5** V
